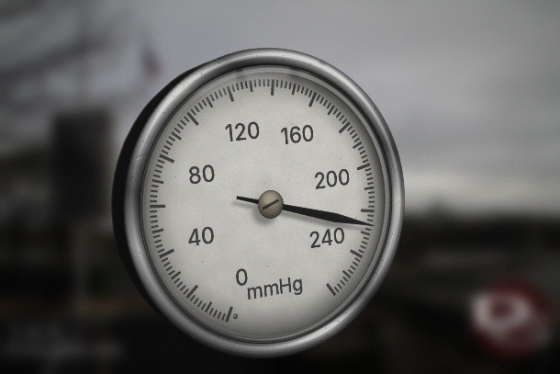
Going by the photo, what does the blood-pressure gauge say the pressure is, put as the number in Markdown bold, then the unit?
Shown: **226** mmHg
